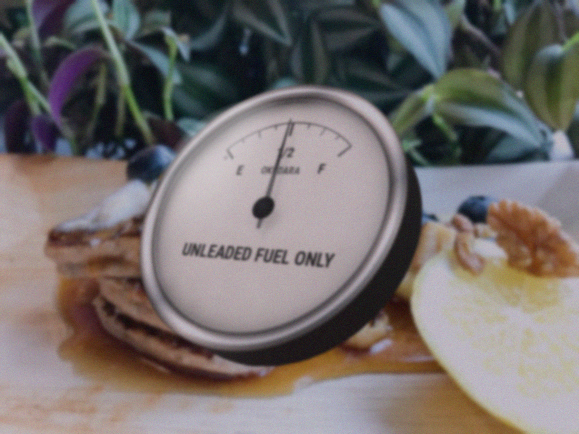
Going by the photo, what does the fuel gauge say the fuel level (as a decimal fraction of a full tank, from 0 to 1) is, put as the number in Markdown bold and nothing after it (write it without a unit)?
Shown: **0.5**
